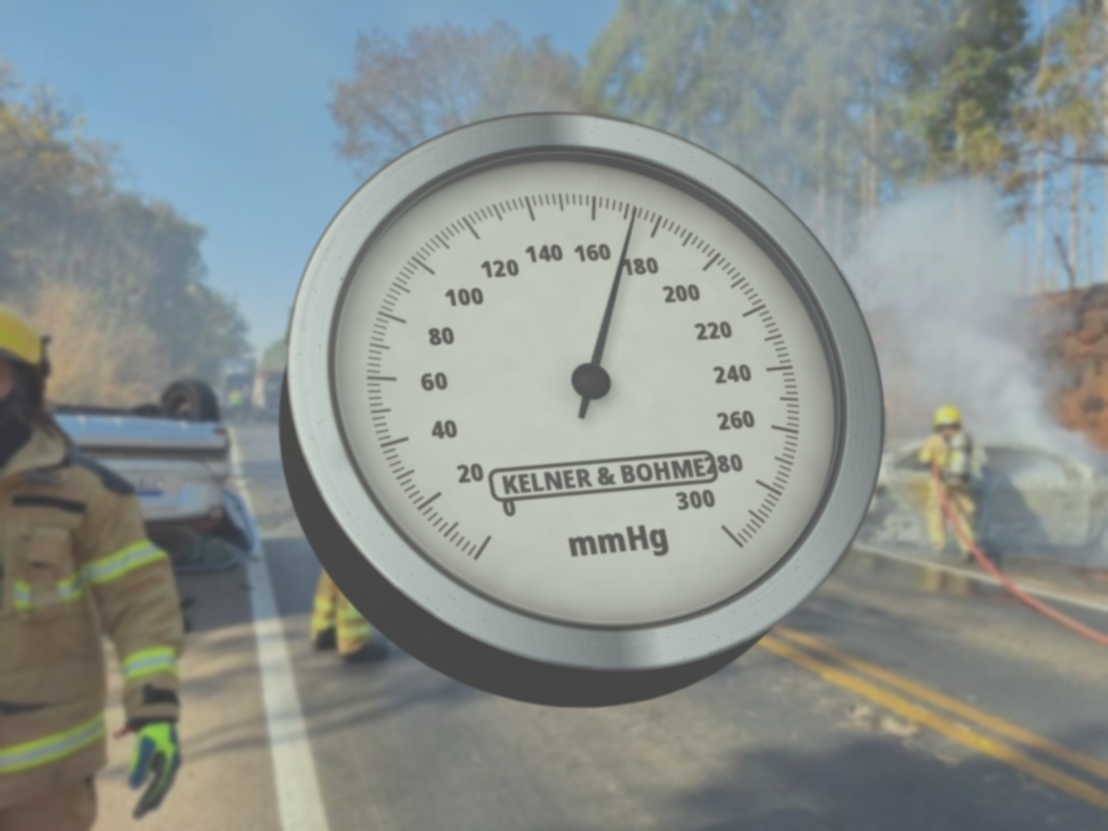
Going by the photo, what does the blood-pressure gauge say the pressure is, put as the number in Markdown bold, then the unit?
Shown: **172** mmHg
